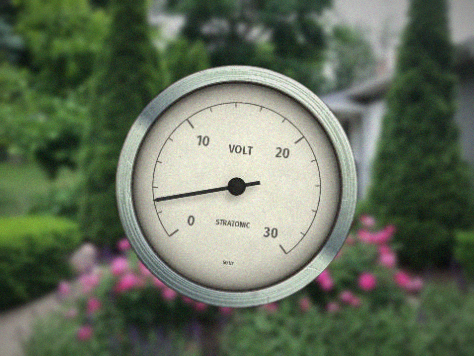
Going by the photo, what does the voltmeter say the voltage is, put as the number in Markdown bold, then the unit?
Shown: **3** V
